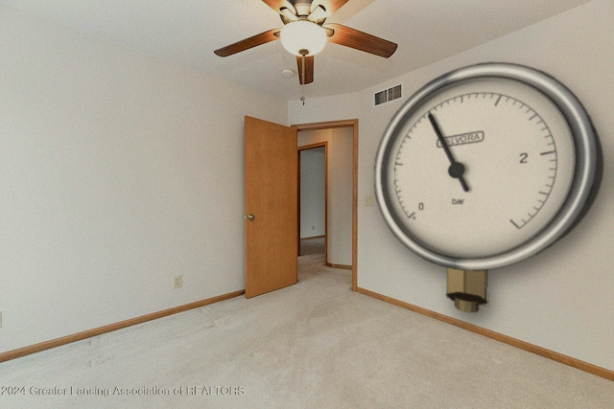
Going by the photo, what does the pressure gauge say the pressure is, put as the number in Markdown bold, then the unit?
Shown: **1** bar
